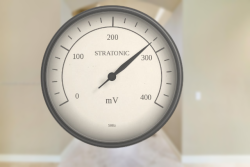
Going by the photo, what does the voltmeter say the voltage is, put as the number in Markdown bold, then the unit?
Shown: **280** mV
